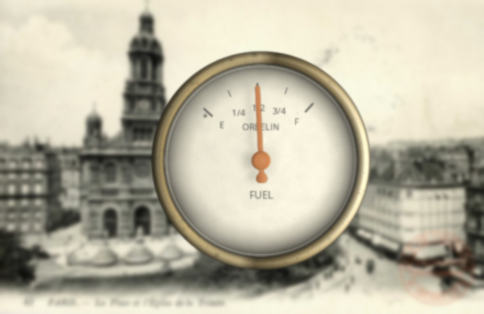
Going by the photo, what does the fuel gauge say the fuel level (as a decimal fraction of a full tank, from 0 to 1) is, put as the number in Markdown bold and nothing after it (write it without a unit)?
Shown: **0.5**
